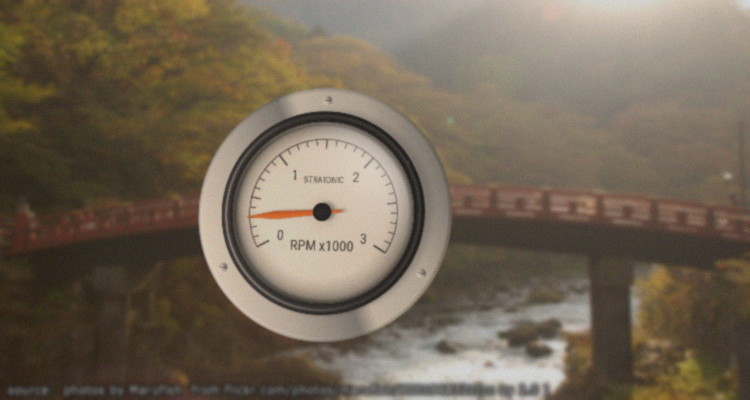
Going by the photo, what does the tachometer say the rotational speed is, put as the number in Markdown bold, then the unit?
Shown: **300** rpm
